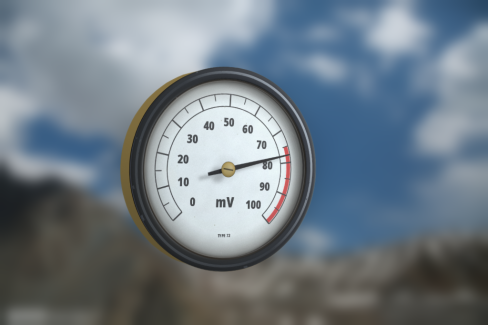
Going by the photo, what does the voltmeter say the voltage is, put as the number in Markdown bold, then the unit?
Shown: **77.5** mV
